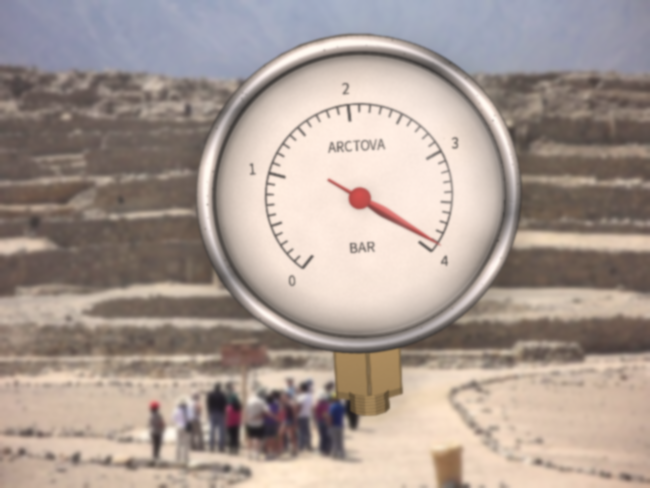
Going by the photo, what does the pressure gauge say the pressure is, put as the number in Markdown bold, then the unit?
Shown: **3.9** bar
